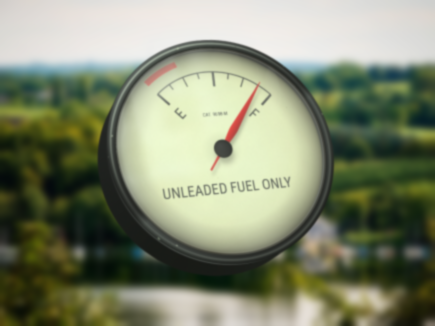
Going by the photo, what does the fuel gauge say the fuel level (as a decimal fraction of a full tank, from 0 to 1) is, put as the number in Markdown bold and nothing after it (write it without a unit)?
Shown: **0.875**
